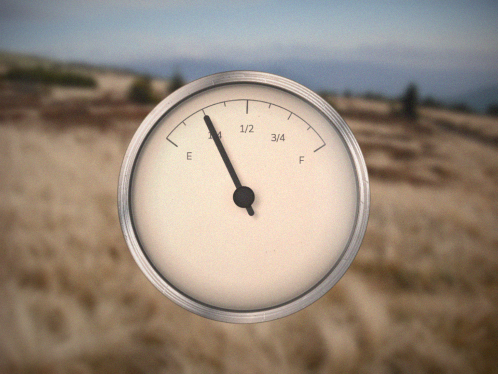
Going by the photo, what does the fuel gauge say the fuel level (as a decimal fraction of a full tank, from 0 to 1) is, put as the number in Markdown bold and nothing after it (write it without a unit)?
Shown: **0.25**
